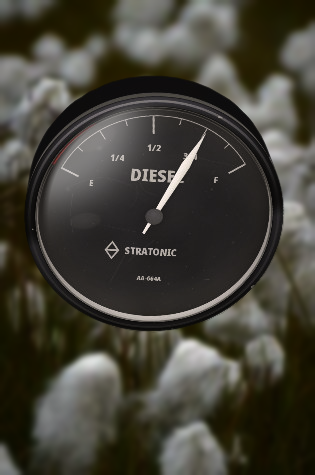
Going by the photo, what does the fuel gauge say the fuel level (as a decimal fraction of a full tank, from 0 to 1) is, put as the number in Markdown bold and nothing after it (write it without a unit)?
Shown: **0.75**
